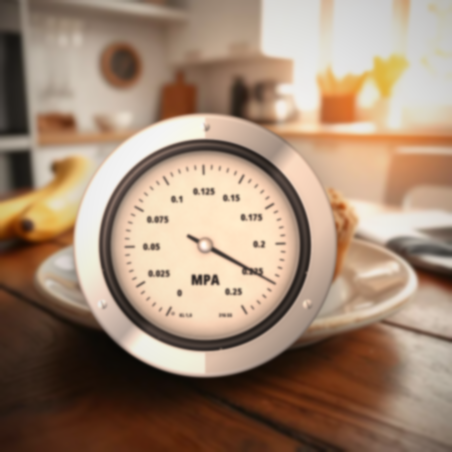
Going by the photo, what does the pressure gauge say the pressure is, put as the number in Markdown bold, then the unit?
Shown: **0.225** MPa
